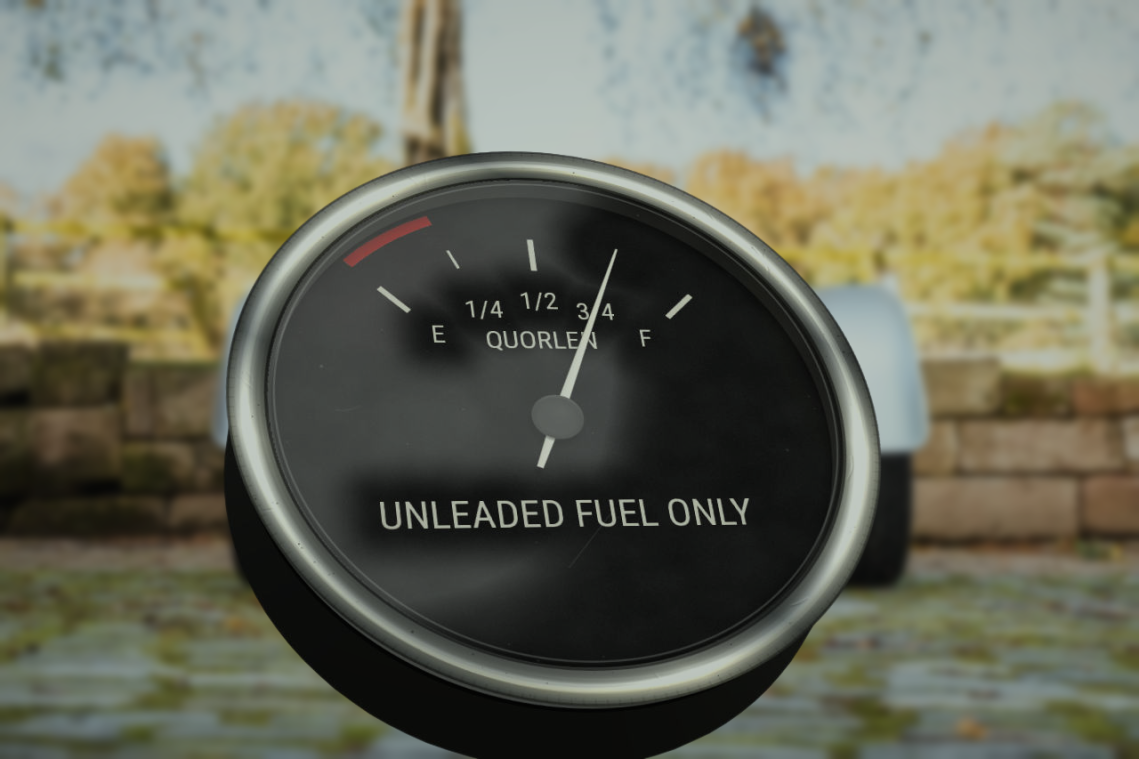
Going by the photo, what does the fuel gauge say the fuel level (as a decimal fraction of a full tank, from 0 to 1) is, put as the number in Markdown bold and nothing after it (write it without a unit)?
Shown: **0.75**
